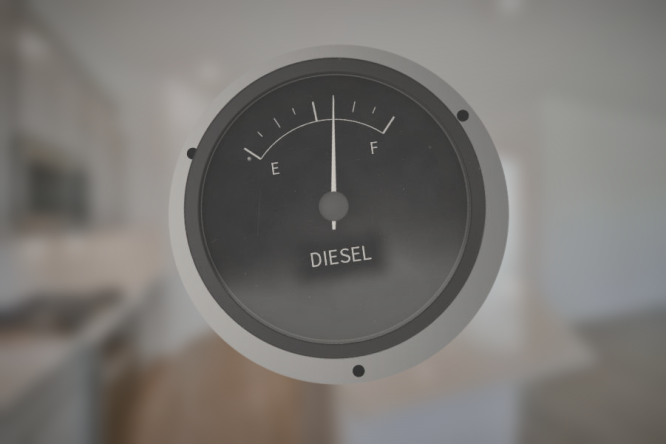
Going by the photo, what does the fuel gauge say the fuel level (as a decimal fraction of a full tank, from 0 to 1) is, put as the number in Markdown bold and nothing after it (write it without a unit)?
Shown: **0.625**
